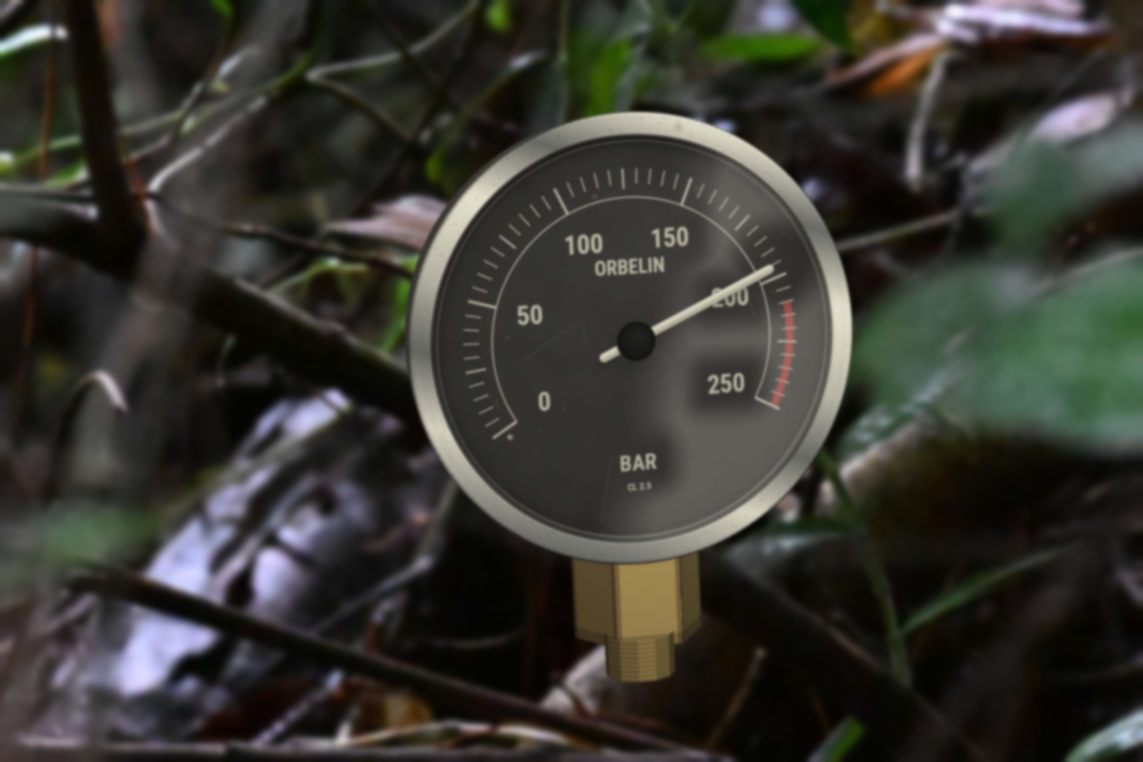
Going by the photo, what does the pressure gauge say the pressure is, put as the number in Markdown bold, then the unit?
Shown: **195** bar
